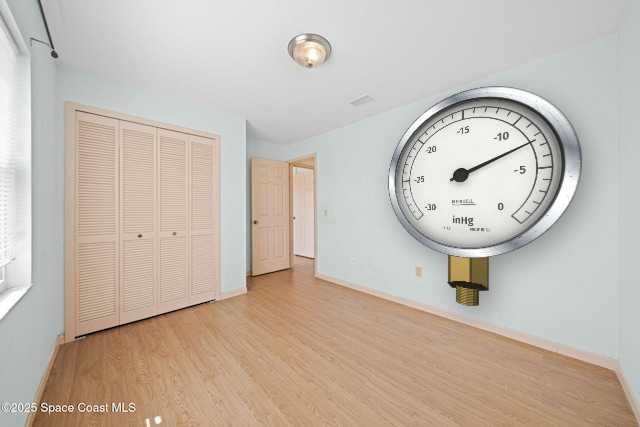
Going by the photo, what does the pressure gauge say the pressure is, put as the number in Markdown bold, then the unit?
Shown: **-7.5** inHg
